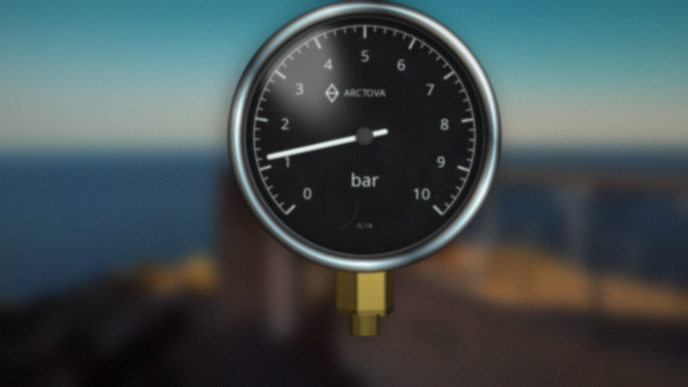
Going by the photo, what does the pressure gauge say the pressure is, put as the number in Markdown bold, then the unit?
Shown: **1.2** bar
